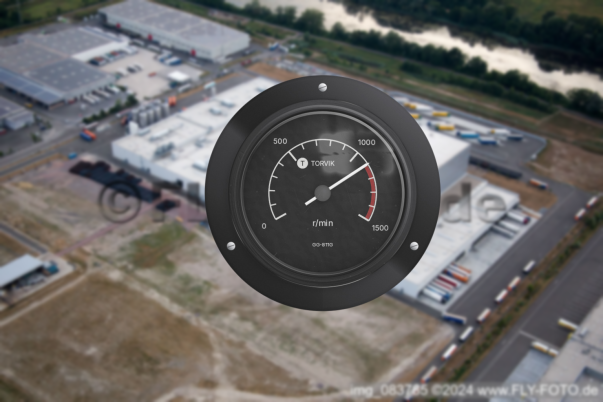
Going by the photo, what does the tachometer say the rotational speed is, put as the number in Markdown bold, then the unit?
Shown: **1100** rpm
